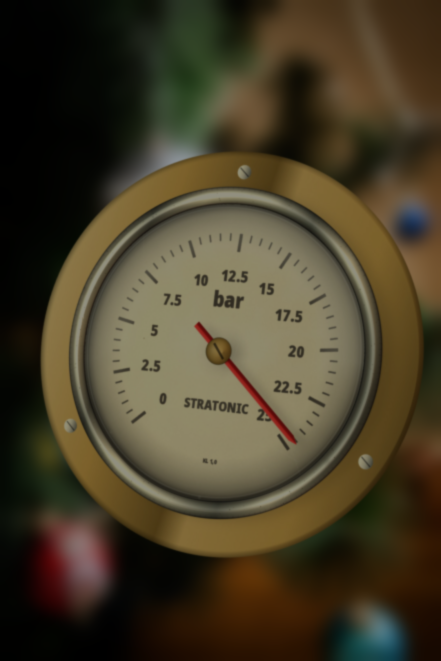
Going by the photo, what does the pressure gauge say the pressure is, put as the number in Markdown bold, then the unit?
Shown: **24.5** bar
